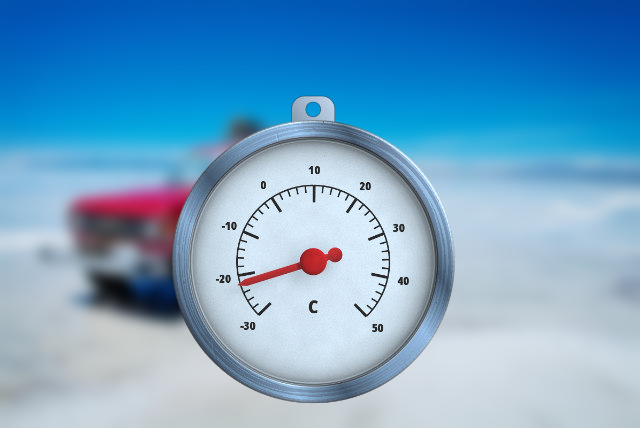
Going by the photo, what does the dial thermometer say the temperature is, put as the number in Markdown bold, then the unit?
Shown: **-22** °C
